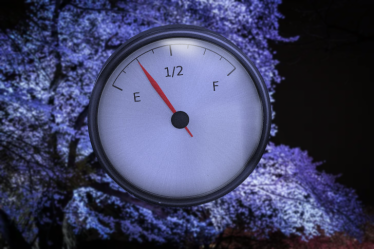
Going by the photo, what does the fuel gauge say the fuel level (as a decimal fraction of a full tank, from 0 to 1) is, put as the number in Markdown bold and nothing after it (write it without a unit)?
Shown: **0.25**
